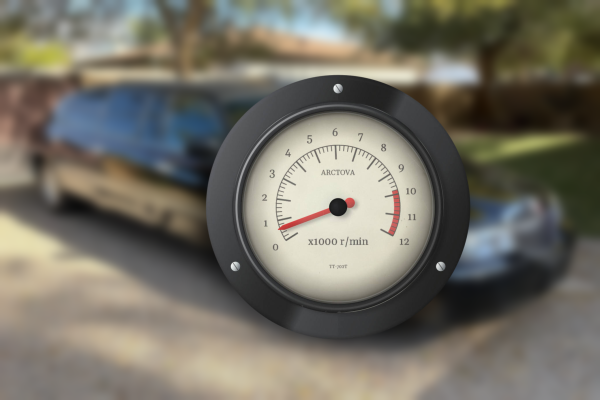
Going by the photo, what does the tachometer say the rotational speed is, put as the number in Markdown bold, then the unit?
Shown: **600** rpm
